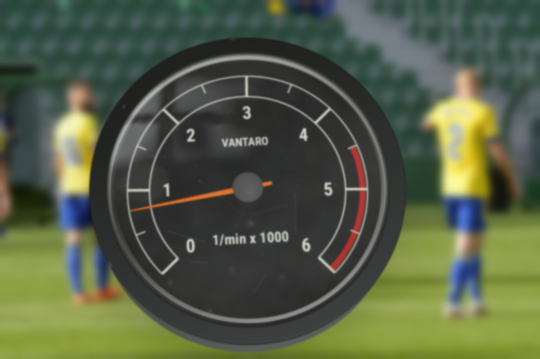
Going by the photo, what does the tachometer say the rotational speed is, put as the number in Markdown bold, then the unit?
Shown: **750** rpm
